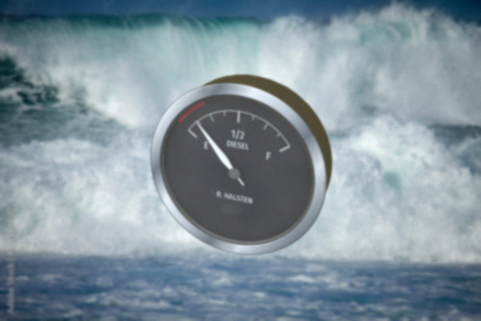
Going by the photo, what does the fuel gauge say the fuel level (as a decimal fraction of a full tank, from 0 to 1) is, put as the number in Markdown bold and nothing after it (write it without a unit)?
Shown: **0.125**
